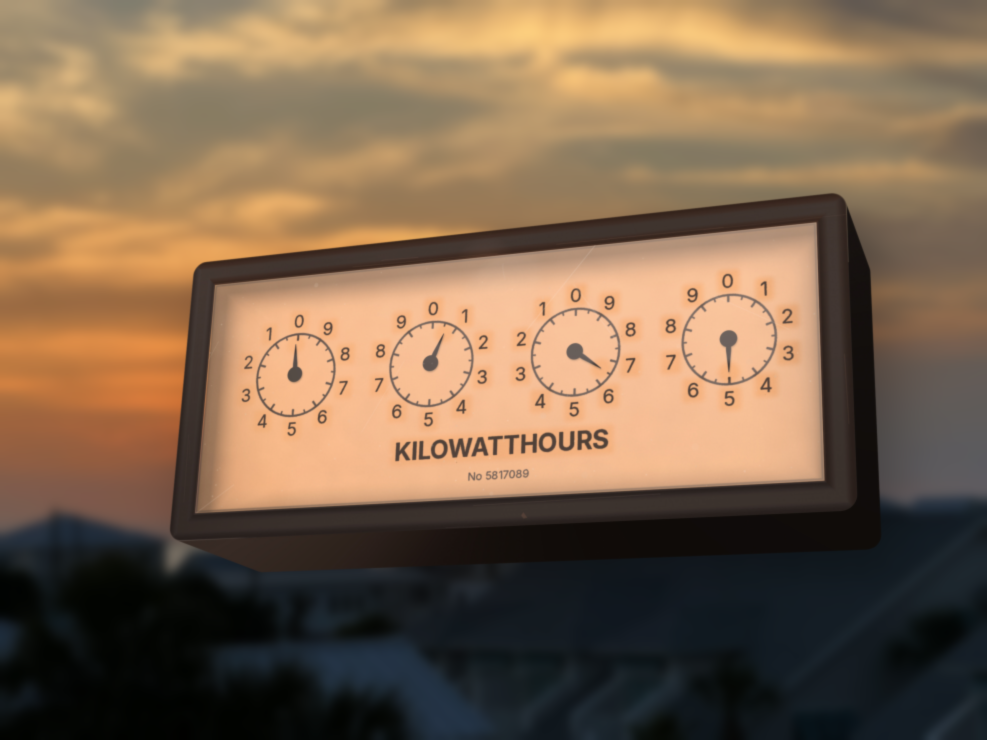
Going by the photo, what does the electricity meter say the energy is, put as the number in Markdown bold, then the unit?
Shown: **65** kWh
